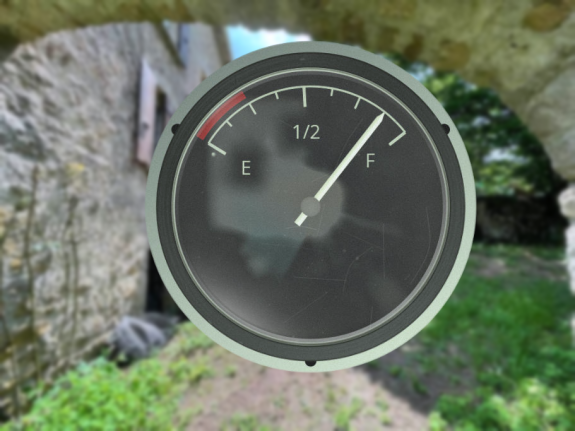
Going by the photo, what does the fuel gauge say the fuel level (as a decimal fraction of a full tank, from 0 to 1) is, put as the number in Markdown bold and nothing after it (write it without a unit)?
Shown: **0.875**
